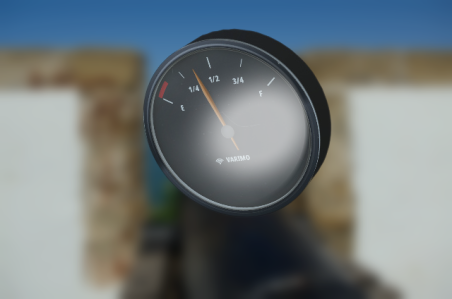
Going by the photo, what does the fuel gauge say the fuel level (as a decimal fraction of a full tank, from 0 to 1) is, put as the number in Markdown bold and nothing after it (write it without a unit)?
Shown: **0.375**
